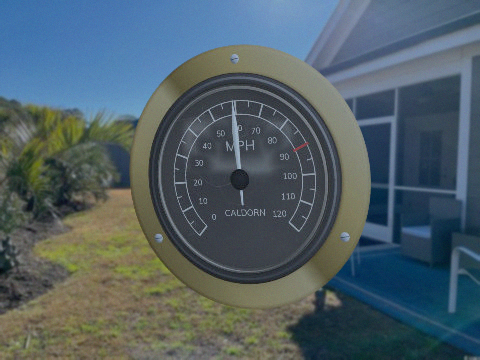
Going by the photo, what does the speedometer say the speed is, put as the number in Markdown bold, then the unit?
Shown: **60** mph
